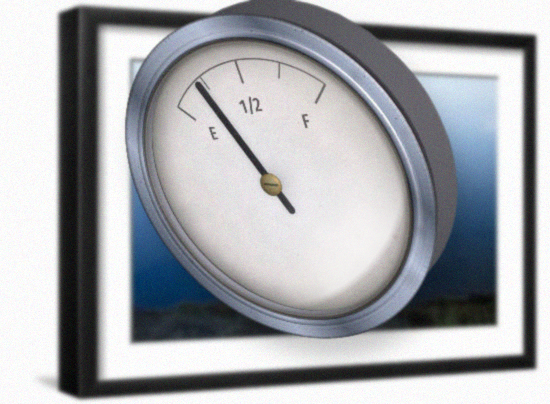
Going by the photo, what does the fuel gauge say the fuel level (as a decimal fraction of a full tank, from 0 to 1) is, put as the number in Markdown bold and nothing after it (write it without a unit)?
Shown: **0.25**
